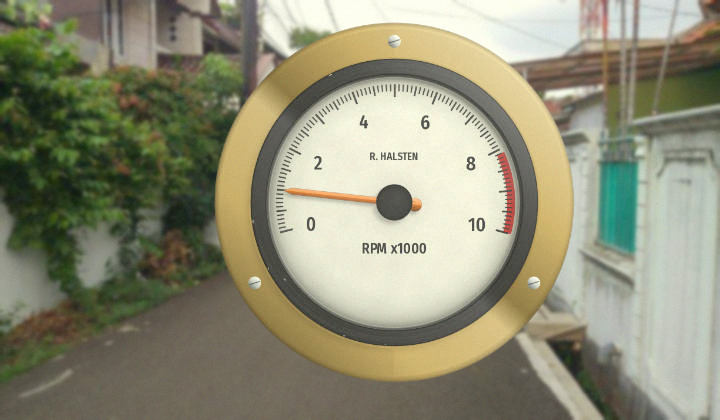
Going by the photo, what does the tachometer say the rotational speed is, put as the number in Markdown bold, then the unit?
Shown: **1000** rpm
